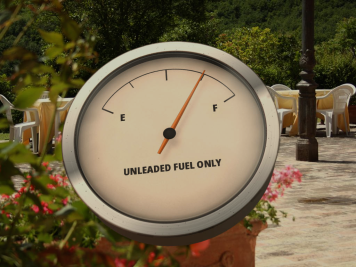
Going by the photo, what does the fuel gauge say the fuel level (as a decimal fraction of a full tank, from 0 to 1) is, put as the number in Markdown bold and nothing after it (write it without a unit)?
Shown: **0.75**
